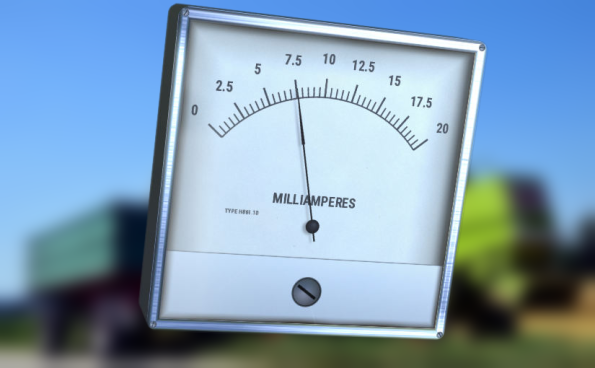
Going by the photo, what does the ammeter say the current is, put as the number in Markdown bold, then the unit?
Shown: **7.5** mA
